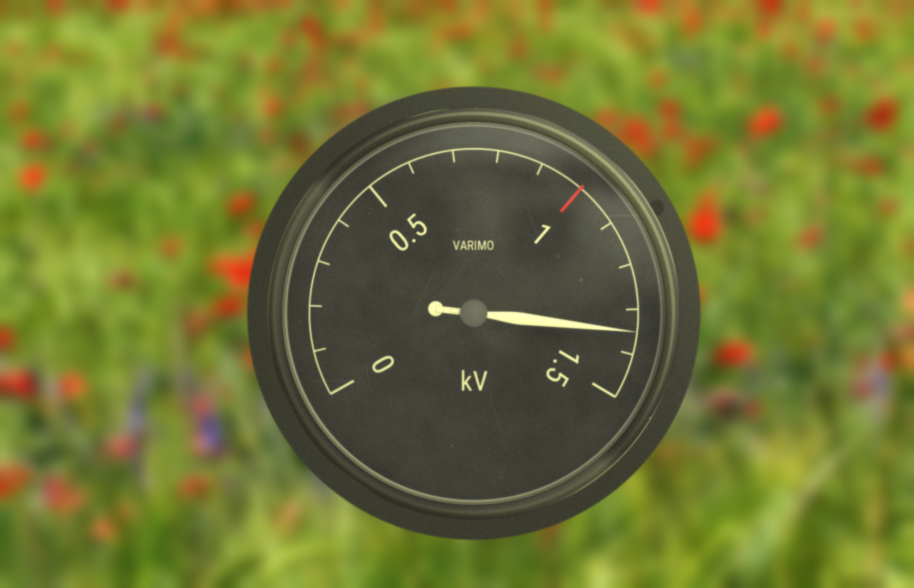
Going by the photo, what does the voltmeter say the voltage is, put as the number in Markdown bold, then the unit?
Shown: **1.35** kV
